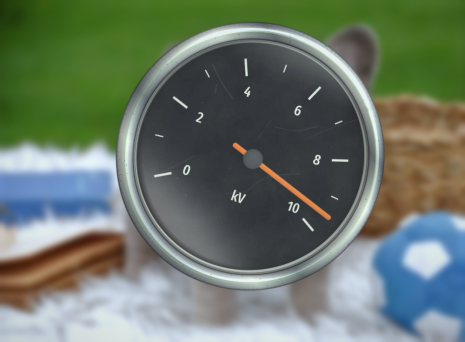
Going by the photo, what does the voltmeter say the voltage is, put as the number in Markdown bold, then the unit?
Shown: **9.5** kV
